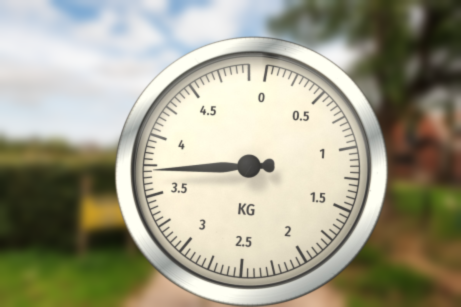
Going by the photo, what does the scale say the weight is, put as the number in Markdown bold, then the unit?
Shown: **3.7** kg
